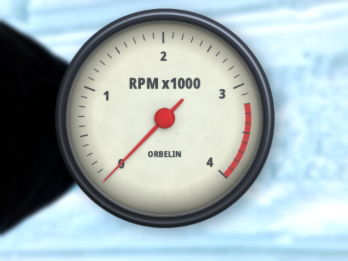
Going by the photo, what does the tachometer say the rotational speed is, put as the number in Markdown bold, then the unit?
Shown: **0** rpm
